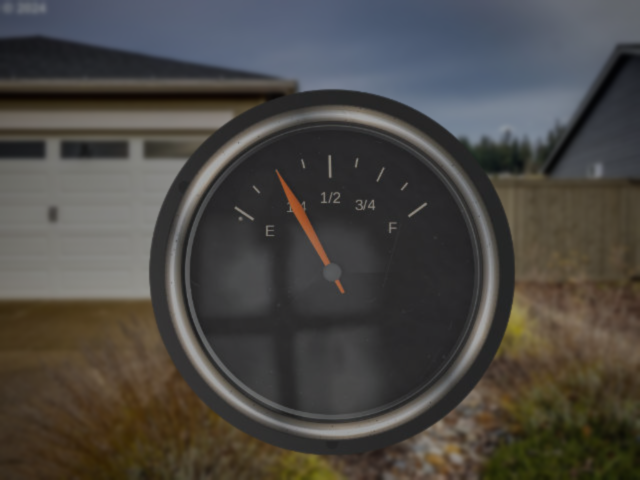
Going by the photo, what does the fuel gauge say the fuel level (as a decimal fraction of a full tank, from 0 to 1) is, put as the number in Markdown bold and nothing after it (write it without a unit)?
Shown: **0.25**
